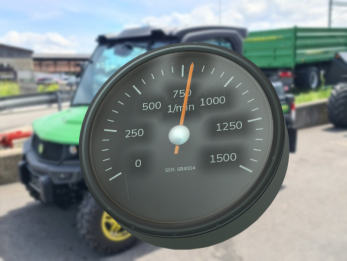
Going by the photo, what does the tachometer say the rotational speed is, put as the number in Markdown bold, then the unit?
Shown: **800** rpm
